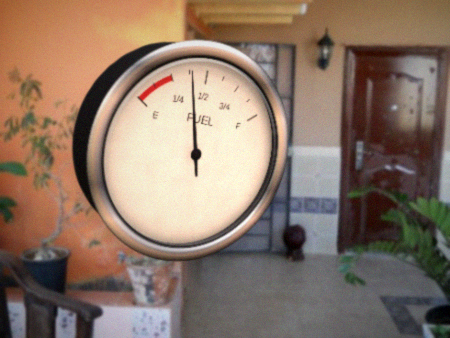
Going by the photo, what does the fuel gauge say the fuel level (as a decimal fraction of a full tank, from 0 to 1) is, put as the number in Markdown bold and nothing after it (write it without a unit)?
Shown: **0.375**
